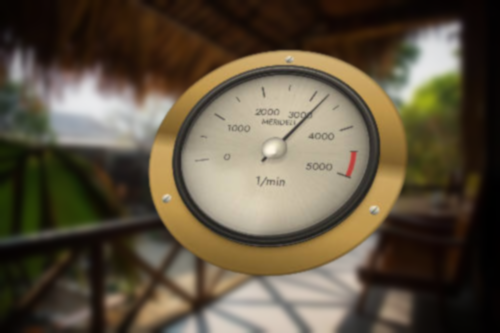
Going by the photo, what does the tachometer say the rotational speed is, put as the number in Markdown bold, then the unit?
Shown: **3250** rpm
